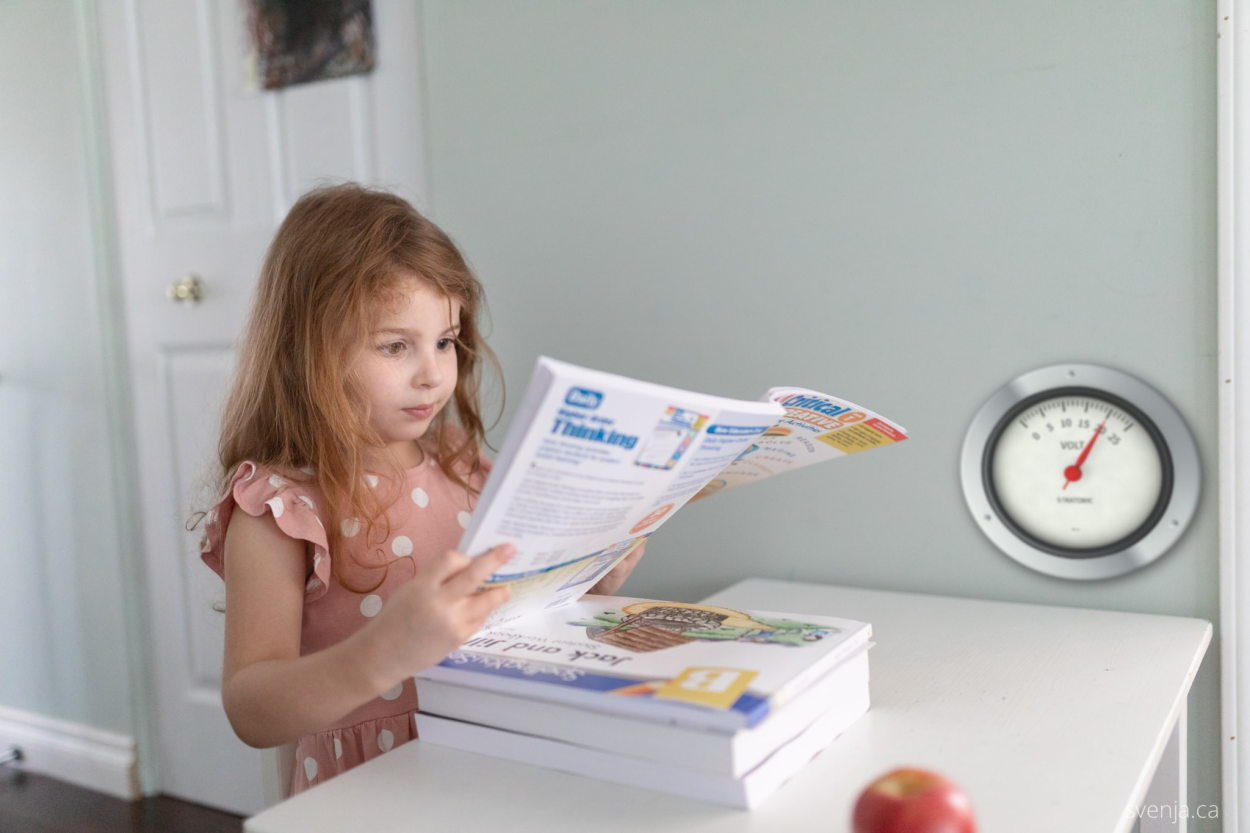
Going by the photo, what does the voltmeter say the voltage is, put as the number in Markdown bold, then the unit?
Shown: **20** V
